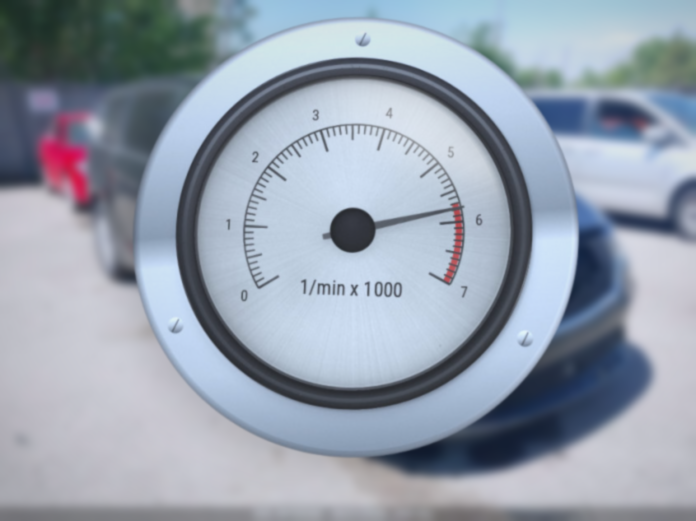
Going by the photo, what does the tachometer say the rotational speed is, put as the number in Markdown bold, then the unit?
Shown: **5800** rpm
